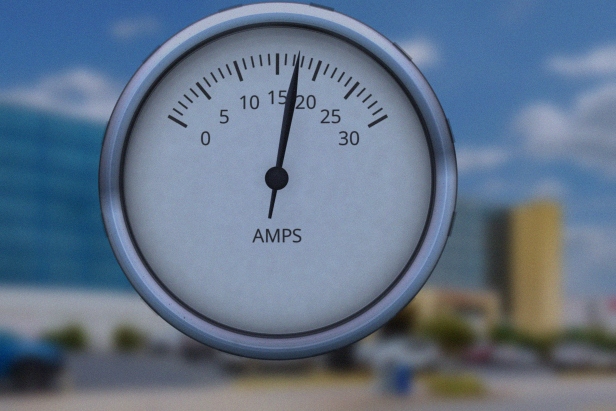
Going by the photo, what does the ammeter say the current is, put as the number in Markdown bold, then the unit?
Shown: **17.5** A
